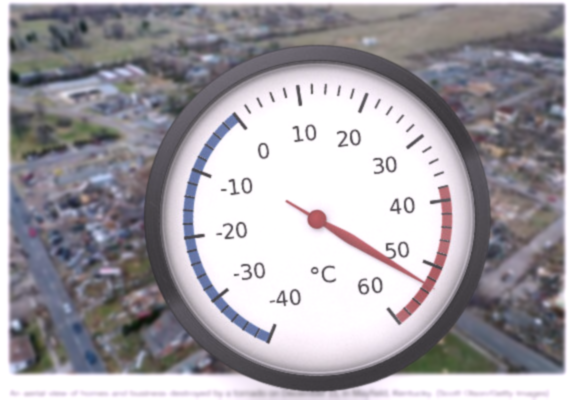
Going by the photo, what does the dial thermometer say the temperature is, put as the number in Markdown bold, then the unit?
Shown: **53** °C
